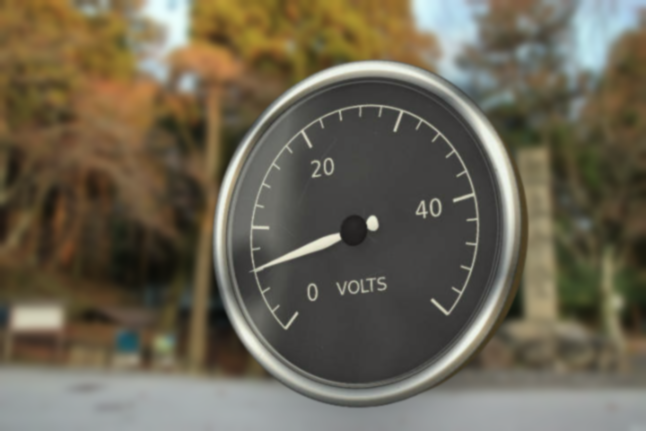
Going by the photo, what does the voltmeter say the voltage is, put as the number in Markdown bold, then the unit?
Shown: **6** V
